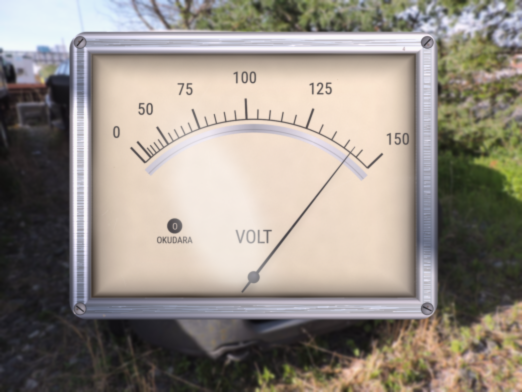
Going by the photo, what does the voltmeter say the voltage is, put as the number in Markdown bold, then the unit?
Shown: **142.5** V
